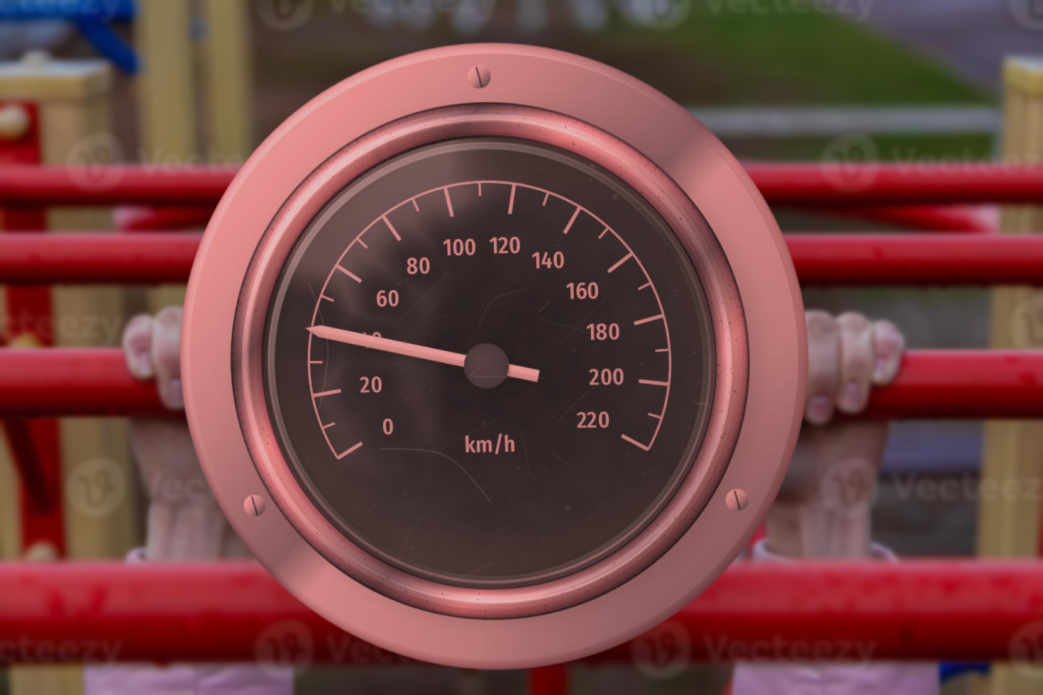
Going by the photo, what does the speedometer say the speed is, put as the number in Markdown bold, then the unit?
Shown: **40** km/h
